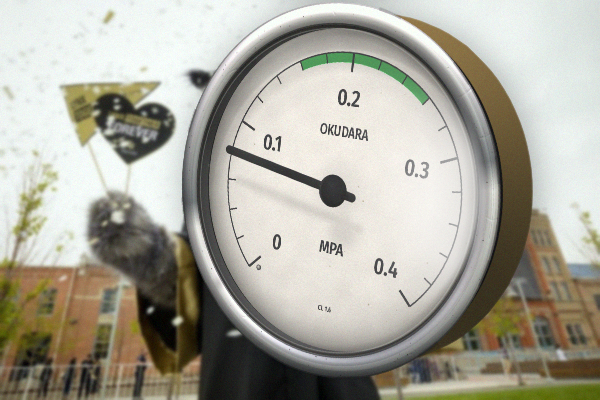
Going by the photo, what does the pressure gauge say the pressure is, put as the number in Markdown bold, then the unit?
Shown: **0.08** MPa
